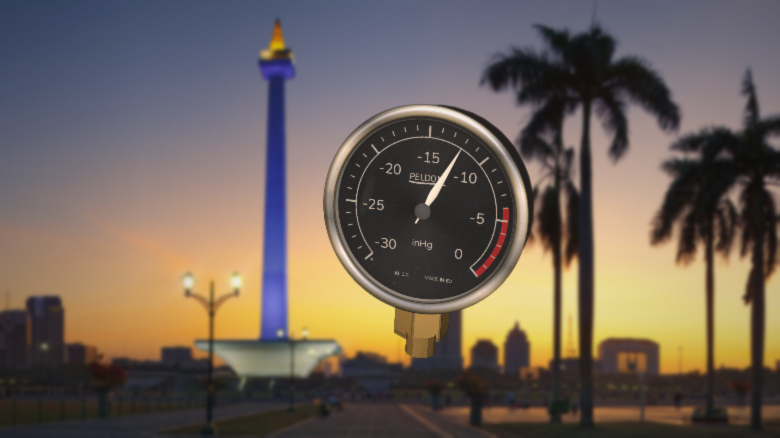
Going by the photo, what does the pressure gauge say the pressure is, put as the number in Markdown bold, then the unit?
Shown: **-12** inHg
